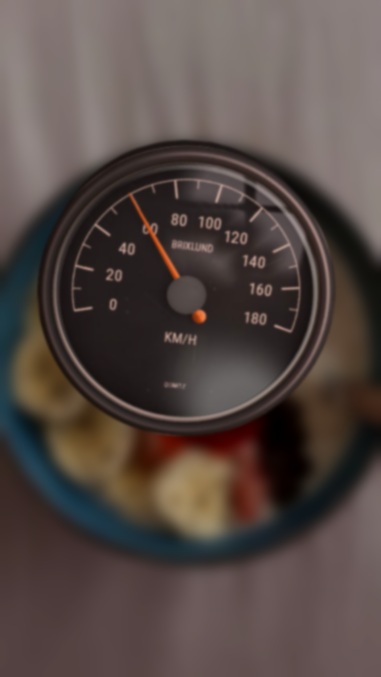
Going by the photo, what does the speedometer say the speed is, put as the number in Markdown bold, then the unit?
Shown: **60** km/h
